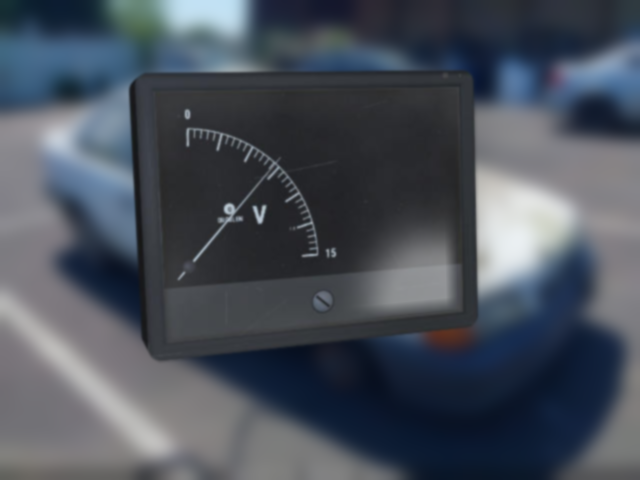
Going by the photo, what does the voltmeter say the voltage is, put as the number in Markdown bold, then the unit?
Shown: **7** V
